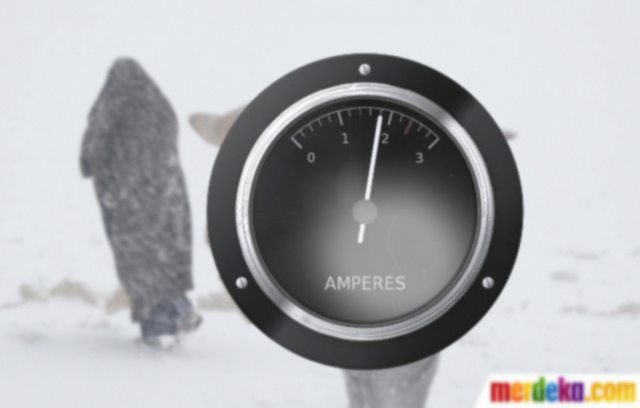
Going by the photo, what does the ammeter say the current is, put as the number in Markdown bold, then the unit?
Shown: **1.8** A
